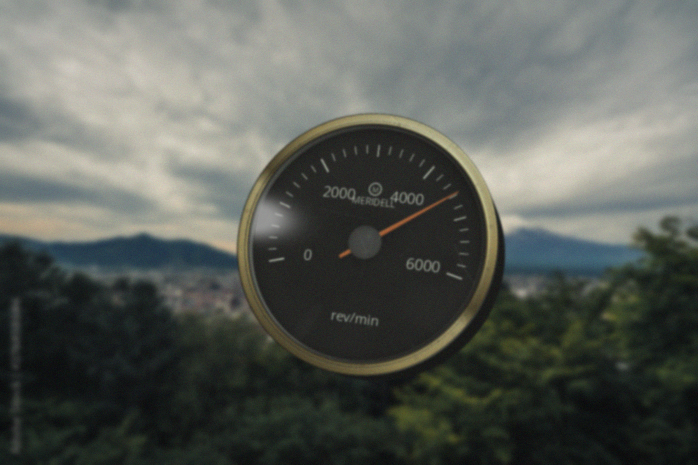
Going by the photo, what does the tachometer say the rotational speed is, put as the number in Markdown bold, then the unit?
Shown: **4600** rpm
